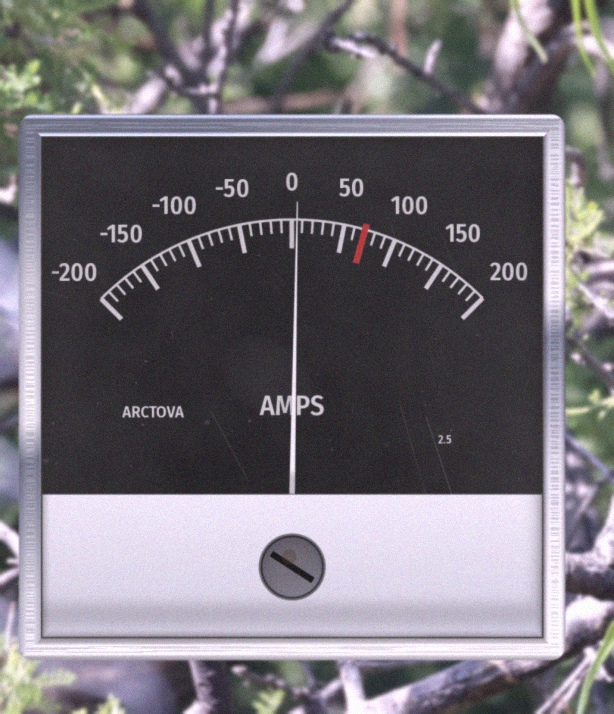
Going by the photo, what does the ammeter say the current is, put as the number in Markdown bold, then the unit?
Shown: **5** A
